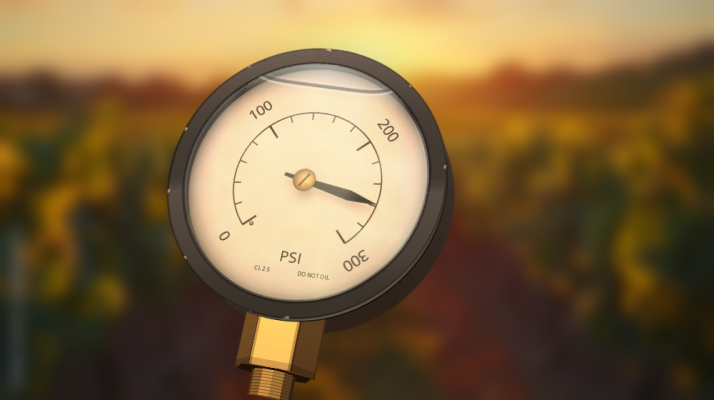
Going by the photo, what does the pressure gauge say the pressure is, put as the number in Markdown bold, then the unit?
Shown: **260** psi
